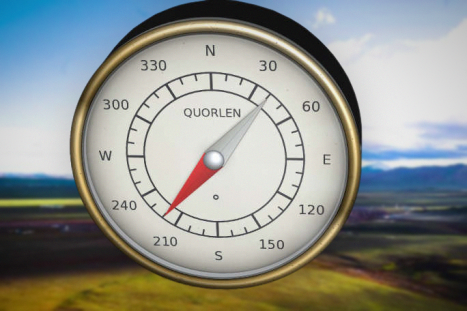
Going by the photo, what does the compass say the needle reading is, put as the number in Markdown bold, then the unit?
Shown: **220** °
